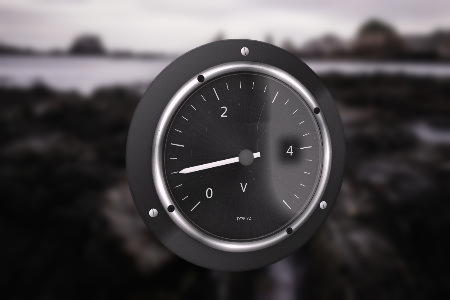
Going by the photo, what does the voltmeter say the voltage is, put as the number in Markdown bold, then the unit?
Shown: **0.6** V
